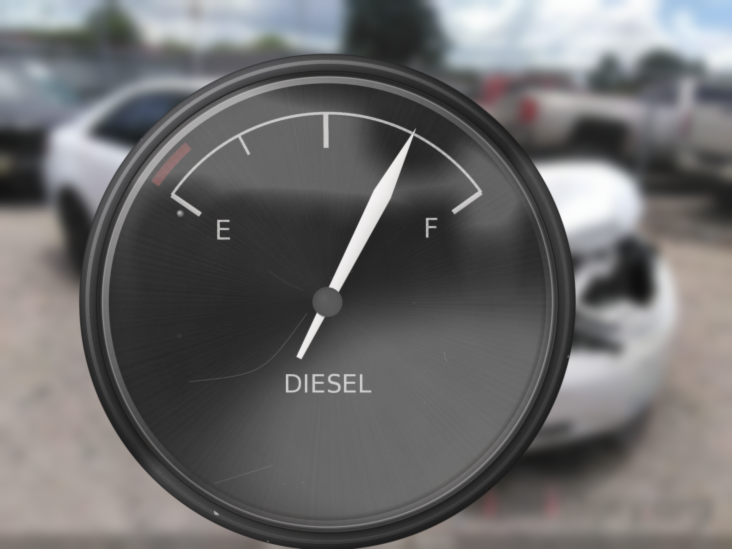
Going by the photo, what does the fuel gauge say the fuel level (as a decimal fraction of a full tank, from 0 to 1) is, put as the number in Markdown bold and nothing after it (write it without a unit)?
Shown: **0.75**
